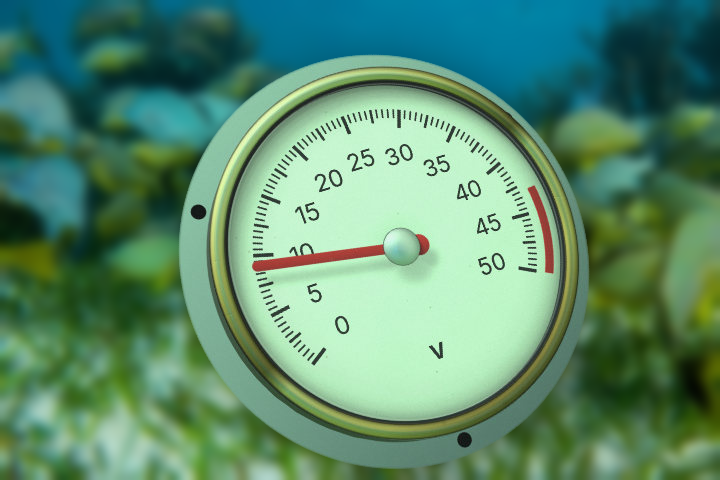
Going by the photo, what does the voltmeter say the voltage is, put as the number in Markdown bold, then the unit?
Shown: **9** V
